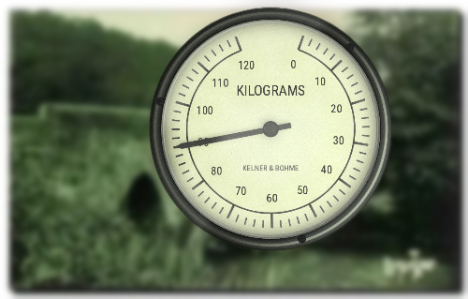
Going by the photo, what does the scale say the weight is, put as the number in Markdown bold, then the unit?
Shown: **90** kg
